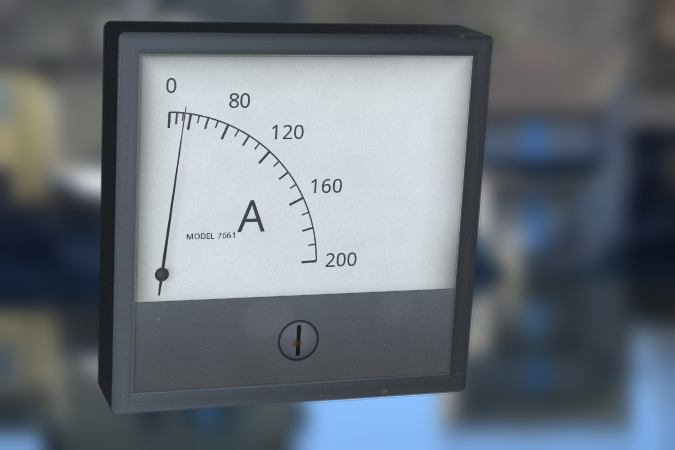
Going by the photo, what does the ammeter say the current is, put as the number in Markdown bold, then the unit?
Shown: **30** A
